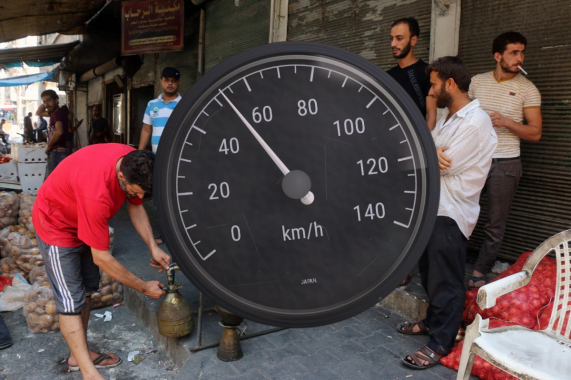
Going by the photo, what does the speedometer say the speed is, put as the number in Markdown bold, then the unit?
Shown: **52.5** km/h
